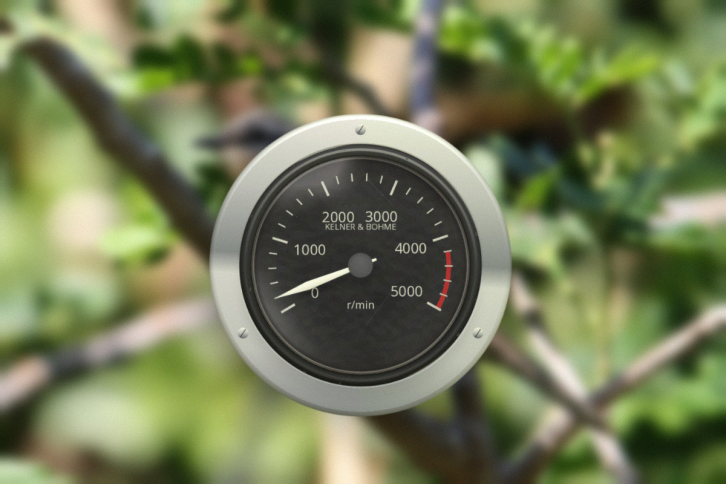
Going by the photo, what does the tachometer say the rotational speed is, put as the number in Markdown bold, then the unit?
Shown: **200** rpm
